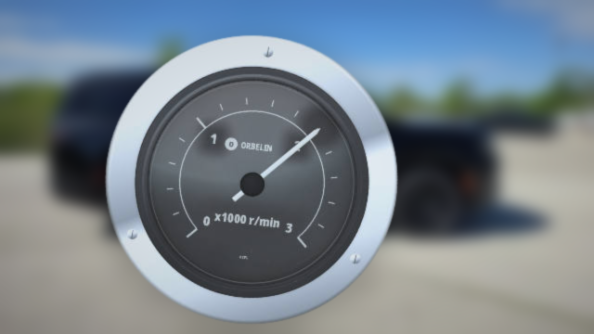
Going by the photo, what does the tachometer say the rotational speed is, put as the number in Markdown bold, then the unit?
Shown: **2000** rpm
